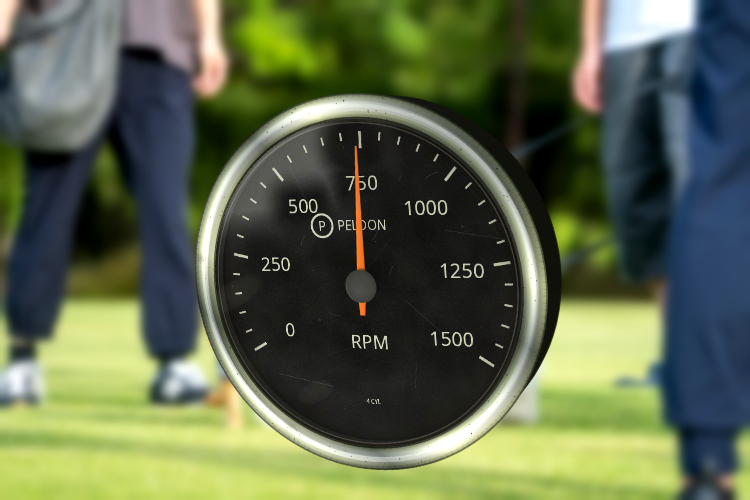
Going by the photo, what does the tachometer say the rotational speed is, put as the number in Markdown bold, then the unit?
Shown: **750** rpm
